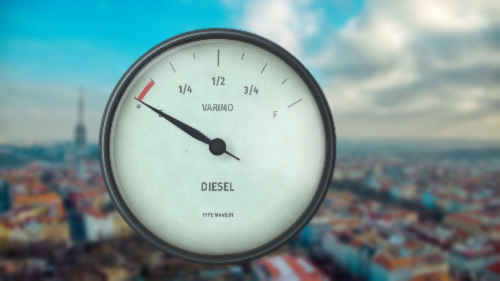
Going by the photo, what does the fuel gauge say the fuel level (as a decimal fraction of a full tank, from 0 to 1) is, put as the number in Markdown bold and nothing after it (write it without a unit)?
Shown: **0**
